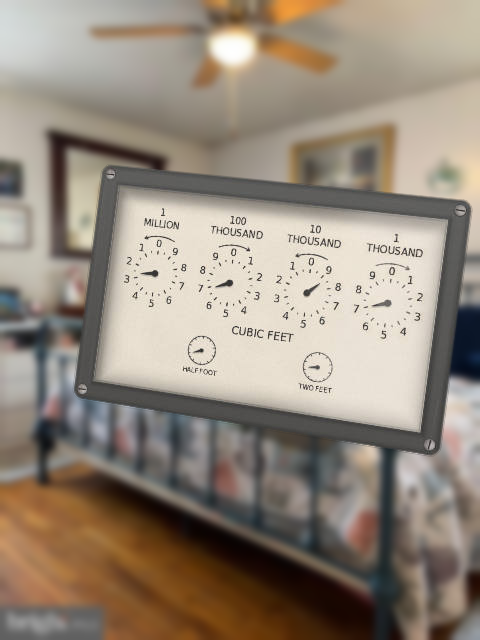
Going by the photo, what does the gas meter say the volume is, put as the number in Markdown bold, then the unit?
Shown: **268700** ft³
